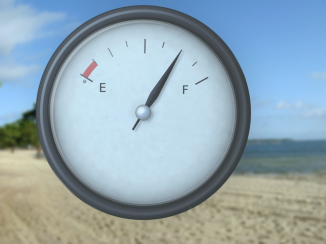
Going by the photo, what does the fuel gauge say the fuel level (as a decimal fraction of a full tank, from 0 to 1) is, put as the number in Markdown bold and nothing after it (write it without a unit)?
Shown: **0.75**
